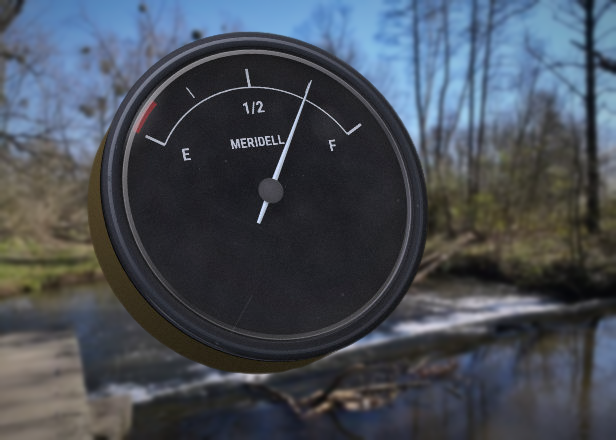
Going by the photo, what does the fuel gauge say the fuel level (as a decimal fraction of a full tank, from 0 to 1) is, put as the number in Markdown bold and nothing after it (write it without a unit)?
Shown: **0.75**
